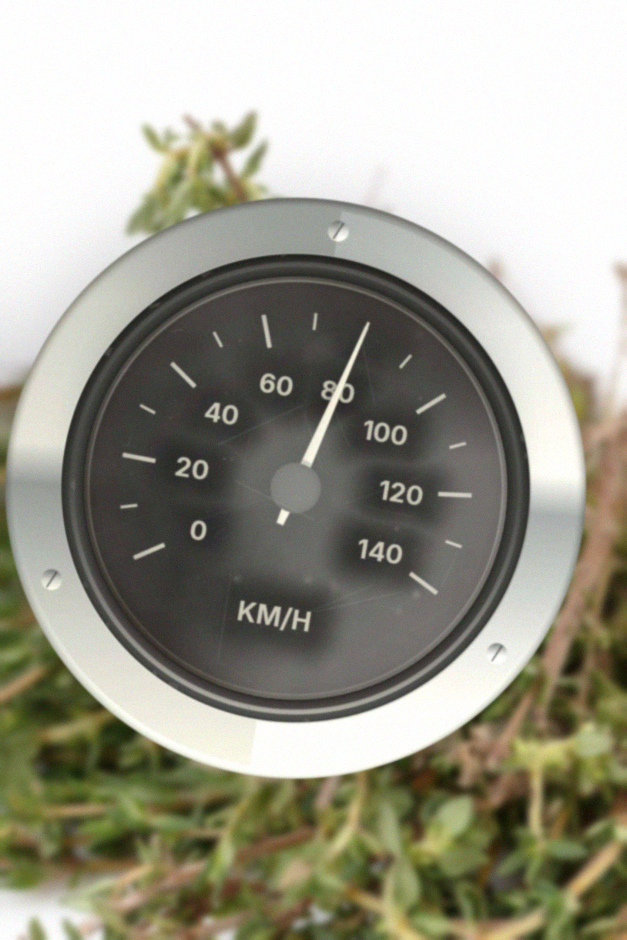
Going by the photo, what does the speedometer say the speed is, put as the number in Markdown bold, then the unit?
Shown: **80** km/h
